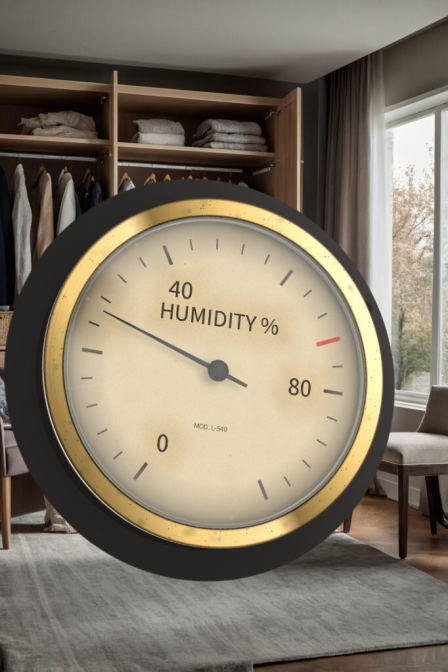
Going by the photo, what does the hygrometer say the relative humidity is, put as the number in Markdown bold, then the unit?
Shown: **26** %
